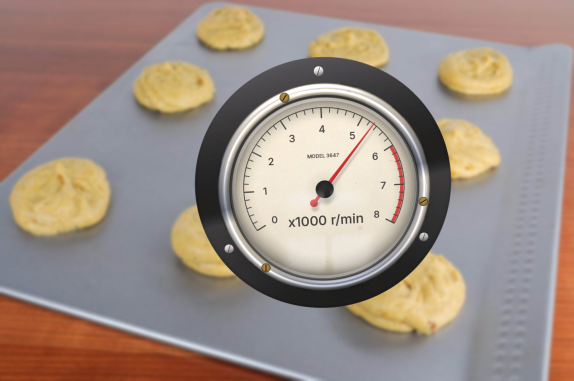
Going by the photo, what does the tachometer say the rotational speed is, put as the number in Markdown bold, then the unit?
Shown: **5300** rpm
